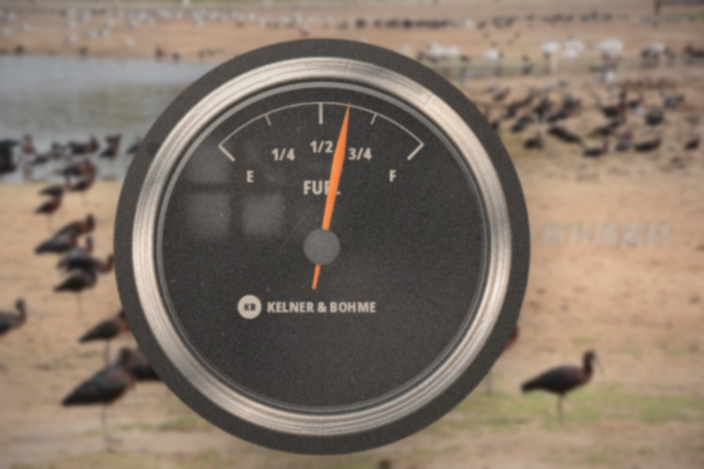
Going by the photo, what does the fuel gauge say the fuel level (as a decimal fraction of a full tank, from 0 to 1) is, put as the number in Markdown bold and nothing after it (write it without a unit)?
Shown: **0.625**
